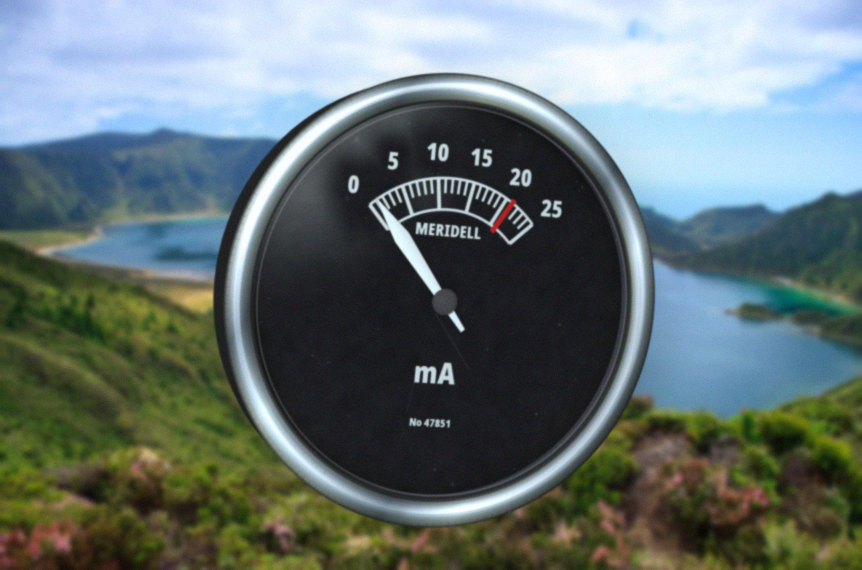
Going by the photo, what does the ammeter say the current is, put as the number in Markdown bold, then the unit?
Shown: **1** mA
